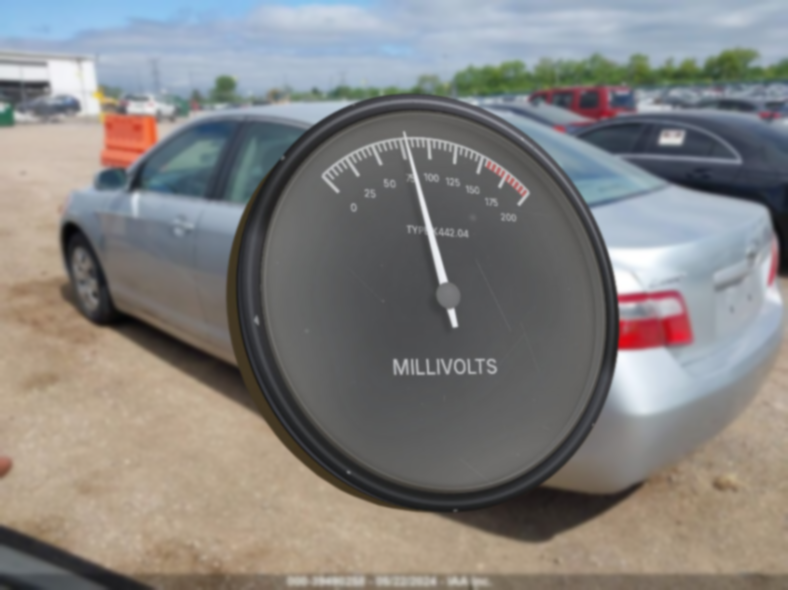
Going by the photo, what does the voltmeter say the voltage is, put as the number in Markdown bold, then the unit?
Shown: **75** mV
